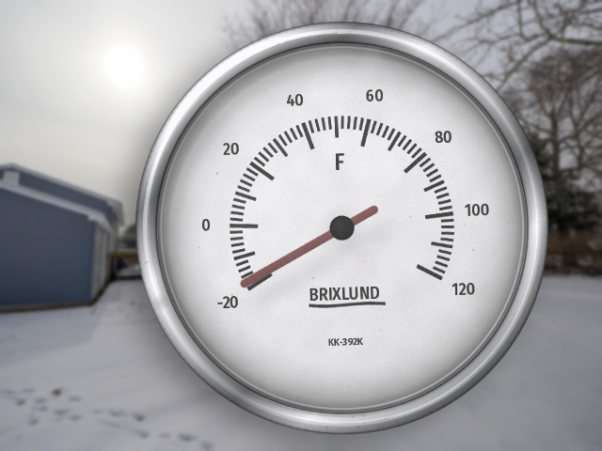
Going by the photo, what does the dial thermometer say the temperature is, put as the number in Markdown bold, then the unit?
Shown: **-18** °F
